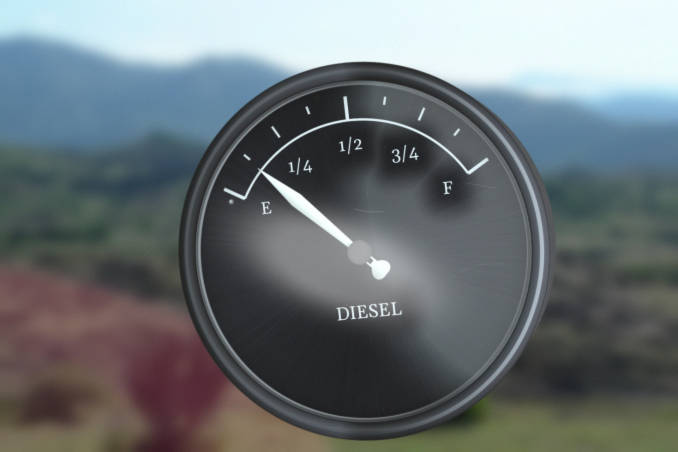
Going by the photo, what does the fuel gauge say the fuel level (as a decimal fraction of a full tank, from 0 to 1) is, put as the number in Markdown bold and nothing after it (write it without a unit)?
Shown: **0.125**
